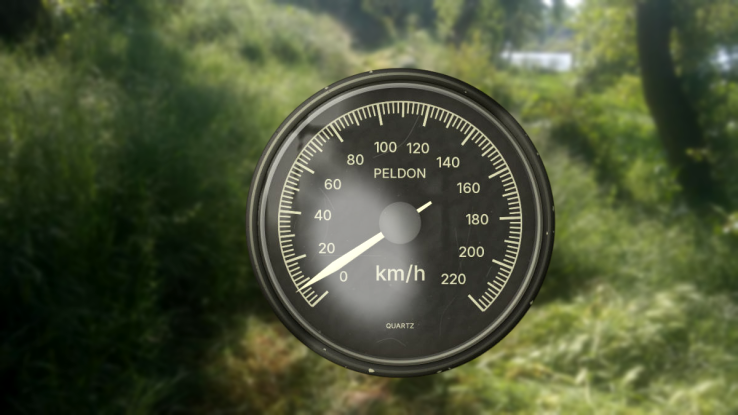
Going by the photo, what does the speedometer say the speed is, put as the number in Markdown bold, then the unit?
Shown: **8** km/h
